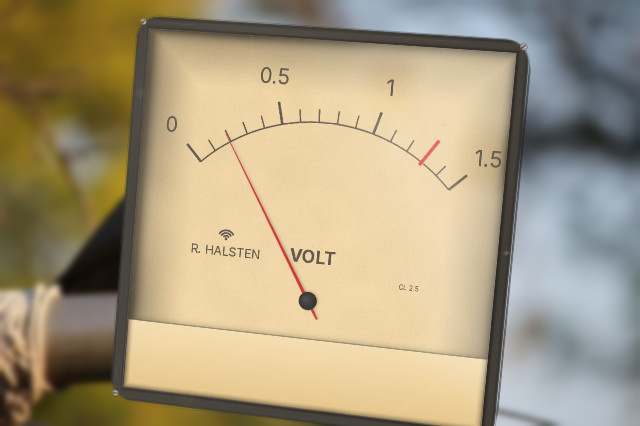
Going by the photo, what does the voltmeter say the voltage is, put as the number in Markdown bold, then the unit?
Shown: **0.2** V
